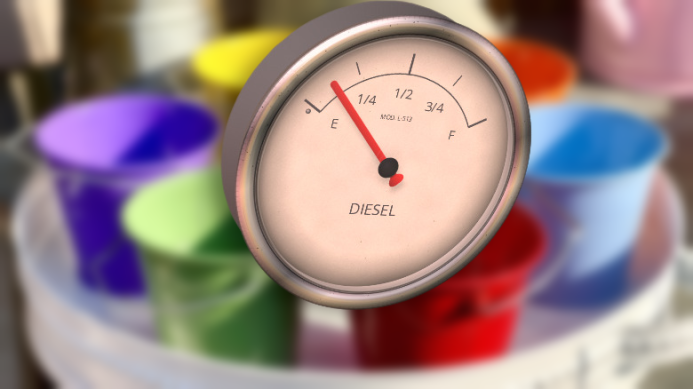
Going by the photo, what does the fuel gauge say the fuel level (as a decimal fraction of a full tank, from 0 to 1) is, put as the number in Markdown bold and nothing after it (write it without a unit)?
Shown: **0.125**
